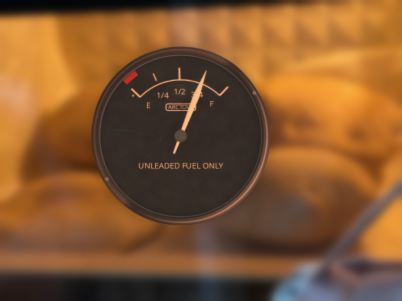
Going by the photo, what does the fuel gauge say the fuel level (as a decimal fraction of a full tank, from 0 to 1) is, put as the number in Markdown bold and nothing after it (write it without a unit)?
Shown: **0.75**
